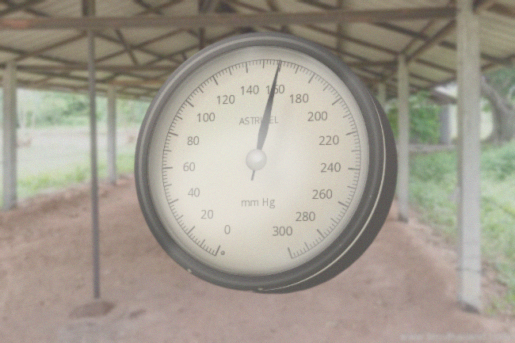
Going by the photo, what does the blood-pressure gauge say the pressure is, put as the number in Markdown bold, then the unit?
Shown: **160** mmHg
